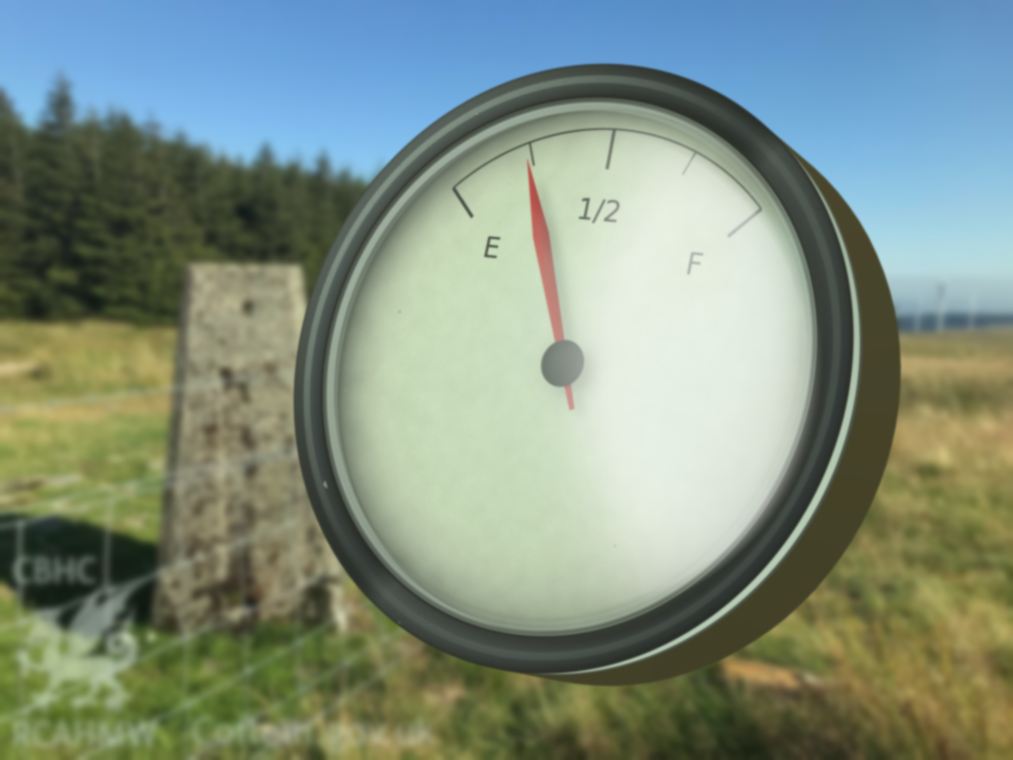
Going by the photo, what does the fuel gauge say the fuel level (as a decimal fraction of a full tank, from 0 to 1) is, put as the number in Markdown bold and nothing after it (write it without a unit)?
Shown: **0.25**
